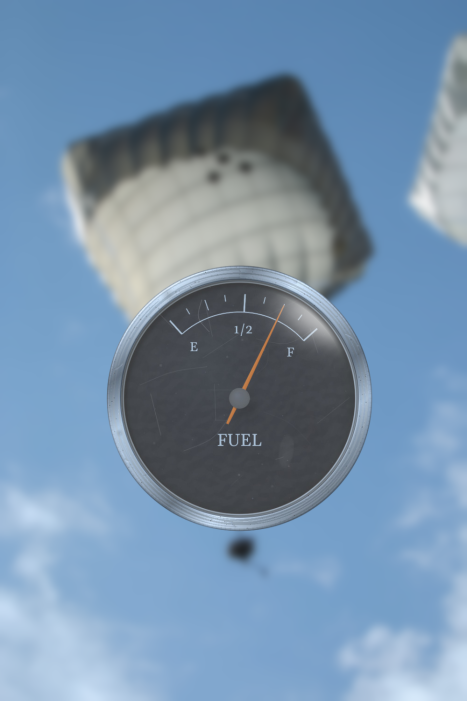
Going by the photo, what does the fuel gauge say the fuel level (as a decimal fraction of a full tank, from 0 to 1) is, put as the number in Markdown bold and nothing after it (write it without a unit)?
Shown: **0.75**
